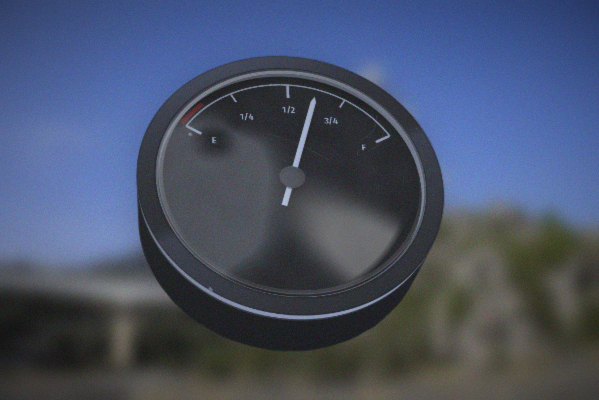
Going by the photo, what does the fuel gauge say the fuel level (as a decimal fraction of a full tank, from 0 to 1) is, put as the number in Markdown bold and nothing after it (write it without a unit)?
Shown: **0.625**
